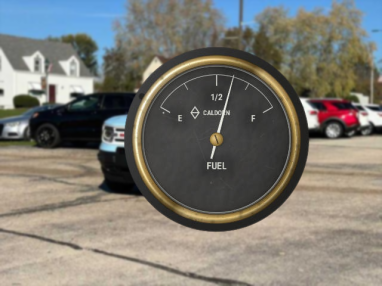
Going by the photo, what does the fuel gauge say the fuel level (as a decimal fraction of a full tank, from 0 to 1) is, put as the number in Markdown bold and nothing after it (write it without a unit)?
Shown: **0.625**
